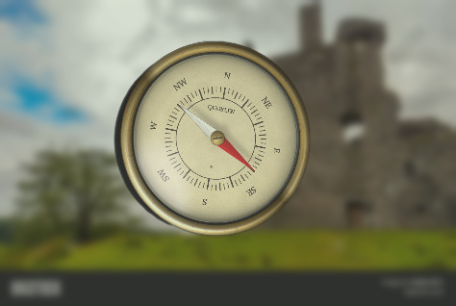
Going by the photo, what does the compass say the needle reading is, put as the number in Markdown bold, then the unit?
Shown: **120** °
